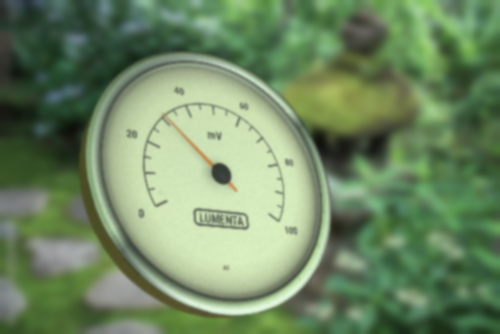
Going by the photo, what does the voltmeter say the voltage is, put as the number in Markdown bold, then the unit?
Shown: **30** mV
